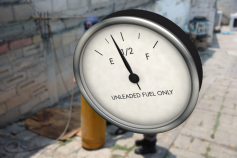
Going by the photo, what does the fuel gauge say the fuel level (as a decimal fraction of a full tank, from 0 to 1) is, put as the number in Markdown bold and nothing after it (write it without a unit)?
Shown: **0.375**
